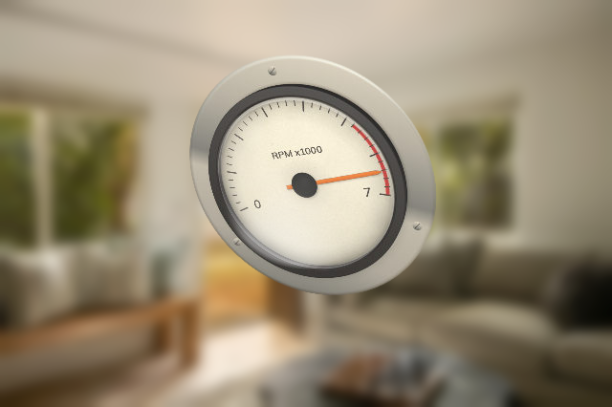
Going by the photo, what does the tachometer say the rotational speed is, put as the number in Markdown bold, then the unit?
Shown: **6400** rpm
